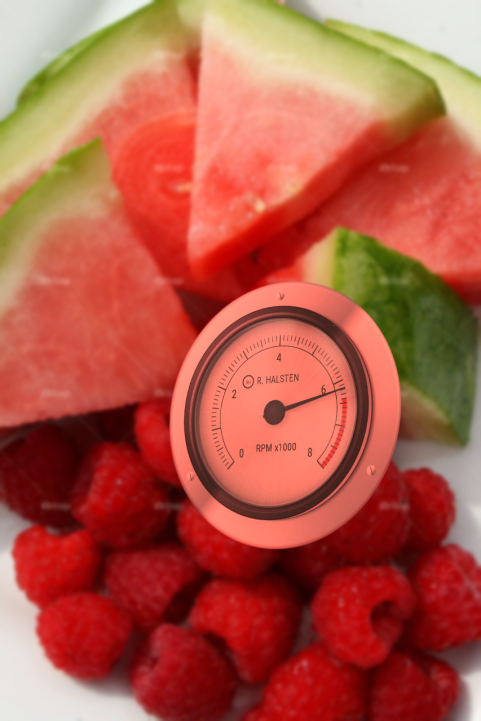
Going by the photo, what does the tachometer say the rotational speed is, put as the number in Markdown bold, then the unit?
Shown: **6200** rpm
